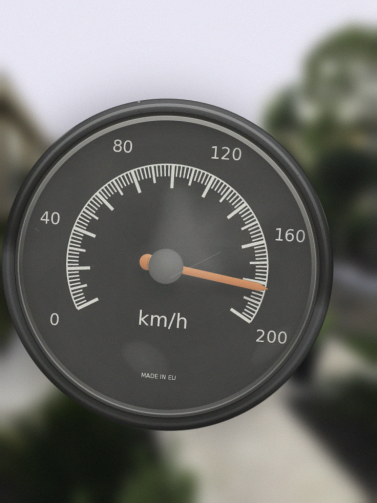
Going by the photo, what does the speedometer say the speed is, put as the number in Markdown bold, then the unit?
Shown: **182** km/h
